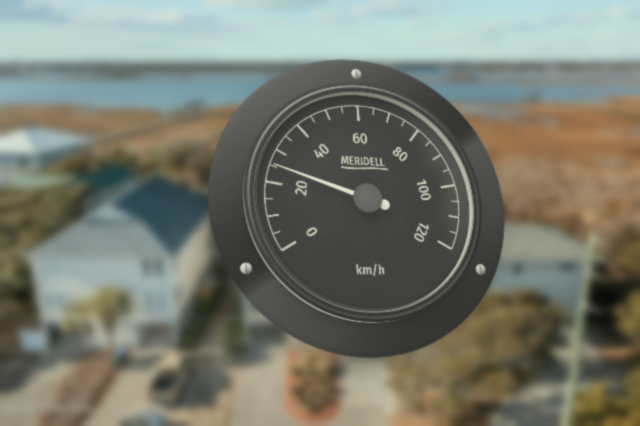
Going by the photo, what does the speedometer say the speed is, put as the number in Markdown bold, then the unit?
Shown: **25** km/h
